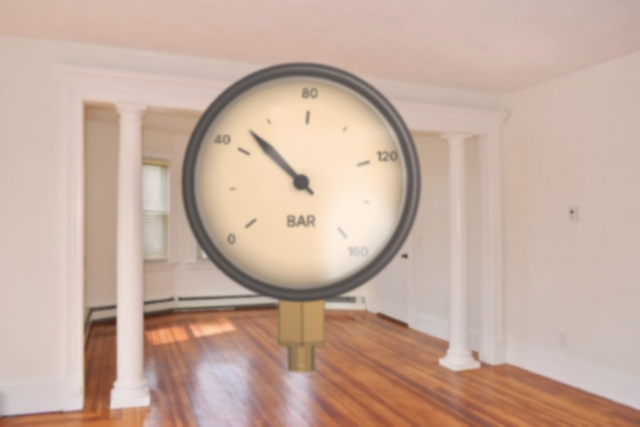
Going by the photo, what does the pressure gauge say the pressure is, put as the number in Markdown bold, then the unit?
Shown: **50** bar
